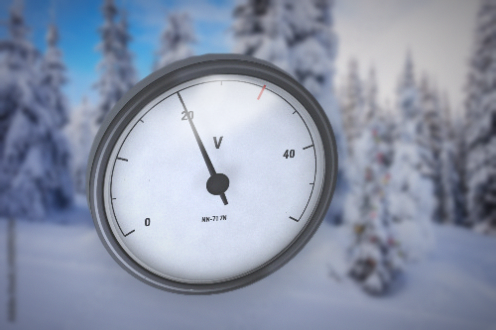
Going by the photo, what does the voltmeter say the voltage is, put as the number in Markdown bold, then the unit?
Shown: **20** V
